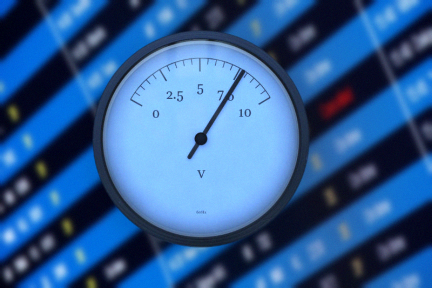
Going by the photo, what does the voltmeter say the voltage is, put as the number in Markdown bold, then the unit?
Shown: **7.75** V
